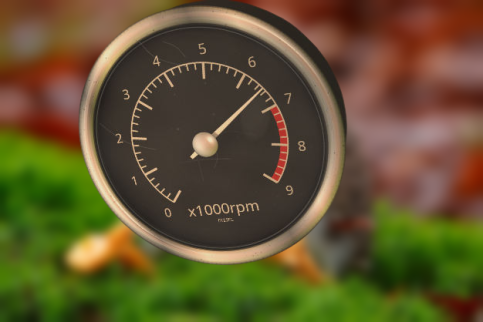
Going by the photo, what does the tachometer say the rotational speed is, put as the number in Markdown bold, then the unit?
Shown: **6500** rpm
